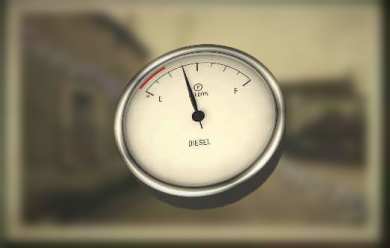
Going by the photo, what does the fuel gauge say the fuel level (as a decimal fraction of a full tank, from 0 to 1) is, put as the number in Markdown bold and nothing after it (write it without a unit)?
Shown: **0.375**
